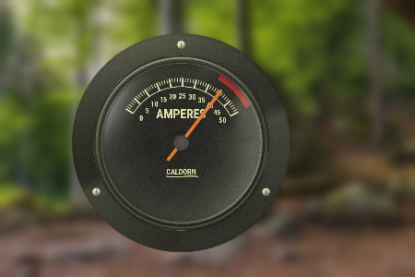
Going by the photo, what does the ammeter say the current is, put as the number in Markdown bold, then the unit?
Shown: **40** A
